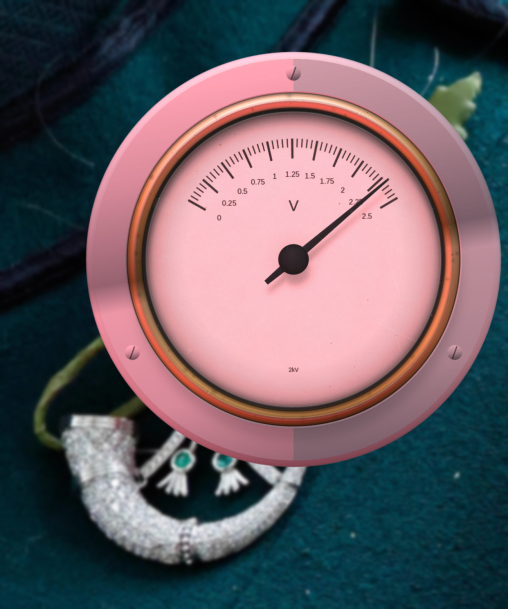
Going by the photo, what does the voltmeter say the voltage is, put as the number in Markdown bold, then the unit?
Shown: **2.3** V
